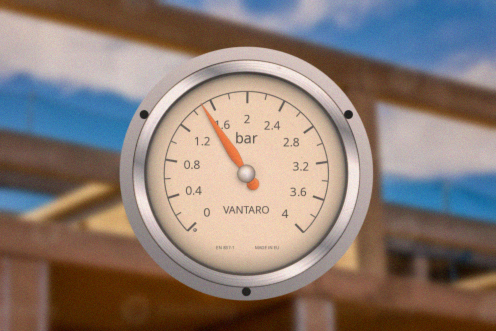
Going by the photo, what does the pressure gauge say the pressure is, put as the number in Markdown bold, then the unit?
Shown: **1.5** bar
